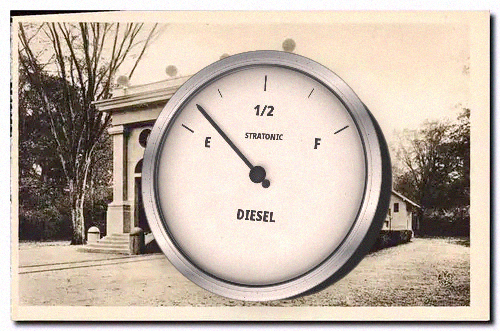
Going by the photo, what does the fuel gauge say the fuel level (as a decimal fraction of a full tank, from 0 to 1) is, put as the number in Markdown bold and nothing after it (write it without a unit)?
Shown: **0.125**
